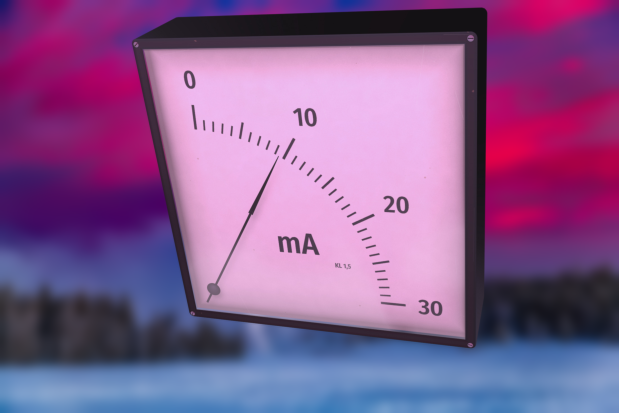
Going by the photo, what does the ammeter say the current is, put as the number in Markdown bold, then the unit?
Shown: **9.5** mA
